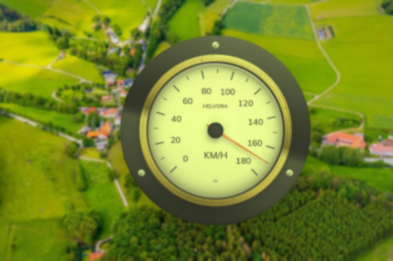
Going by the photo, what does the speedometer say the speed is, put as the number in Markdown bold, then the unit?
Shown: **170** km/h
